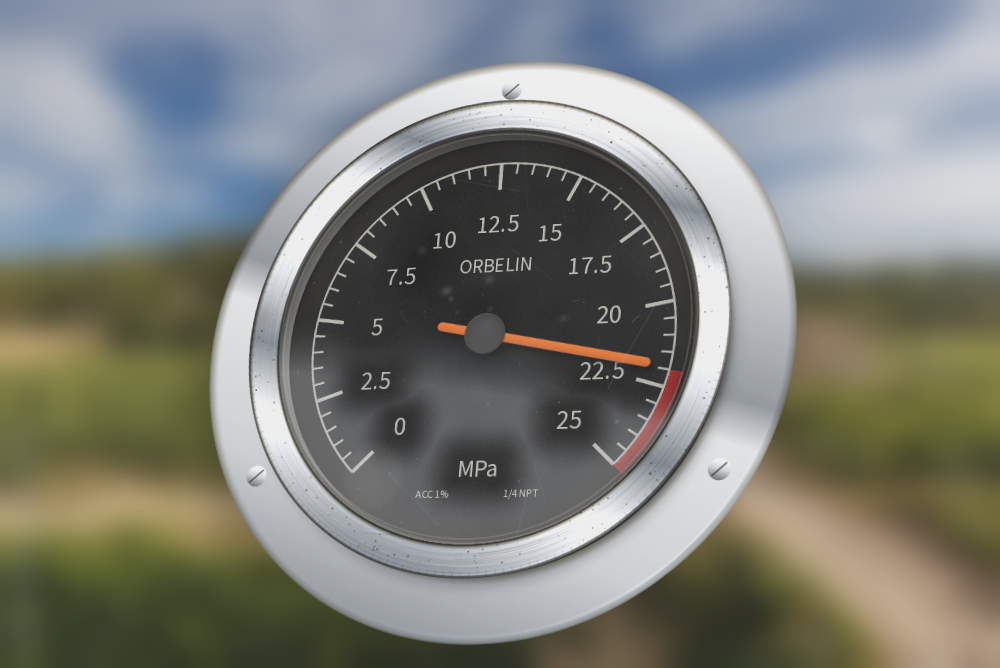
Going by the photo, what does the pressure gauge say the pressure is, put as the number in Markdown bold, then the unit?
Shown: **22** MPa
